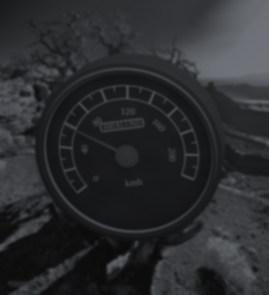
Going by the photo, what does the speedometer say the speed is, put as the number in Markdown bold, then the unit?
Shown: **60** km/h
